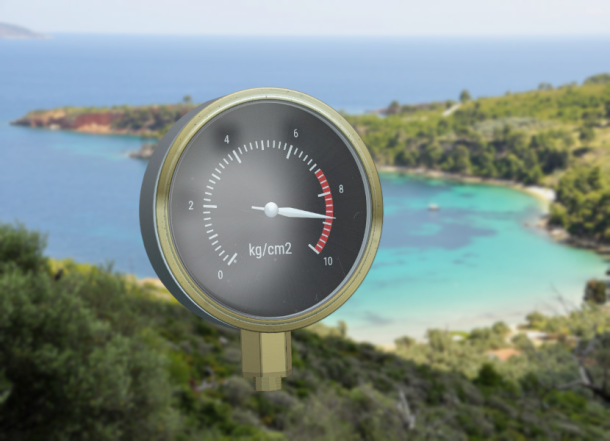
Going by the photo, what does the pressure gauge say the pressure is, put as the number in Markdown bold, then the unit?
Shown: **8.8** kg/cm²
